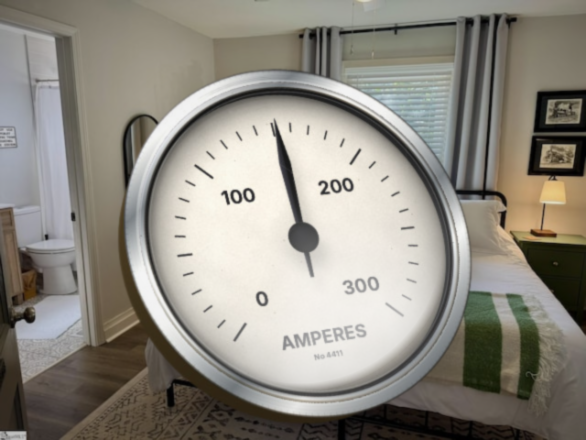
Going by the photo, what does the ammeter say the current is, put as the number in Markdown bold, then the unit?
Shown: **150** A
